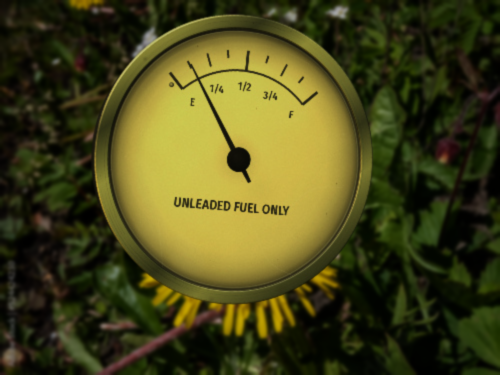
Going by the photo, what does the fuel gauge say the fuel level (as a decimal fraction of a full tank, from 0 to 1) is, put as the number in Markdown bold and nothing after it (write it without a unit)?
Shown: **0.125**
